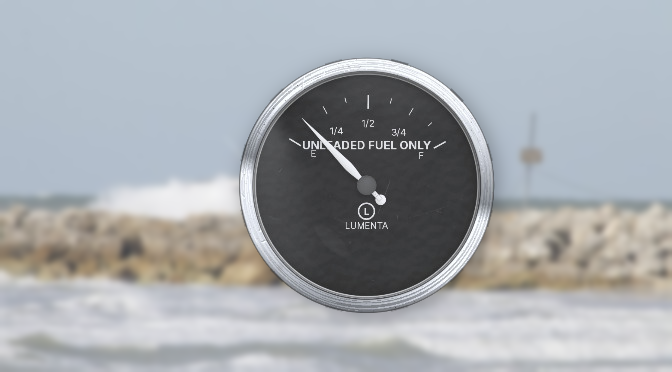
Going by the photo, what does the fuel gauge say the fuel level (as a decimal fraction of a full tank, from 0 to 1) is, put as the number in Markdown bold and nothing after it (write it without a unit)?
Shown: **0.125**
